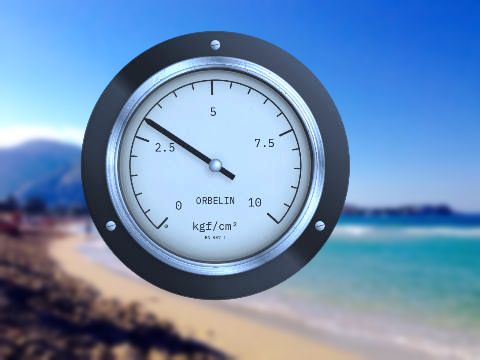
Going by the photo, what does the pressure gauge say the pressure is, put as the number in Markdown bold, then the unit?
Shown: **3** kg/cm²
